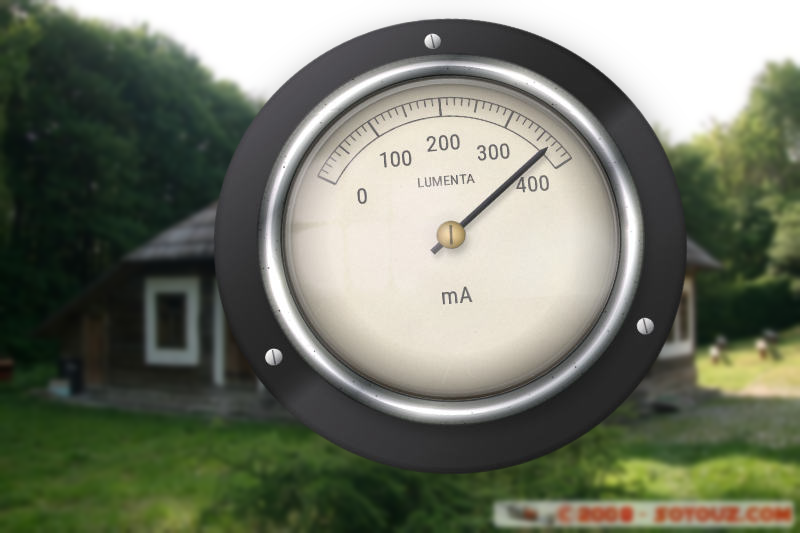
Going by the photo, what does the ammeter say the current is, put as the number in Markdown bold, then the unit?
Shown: **370** mA
